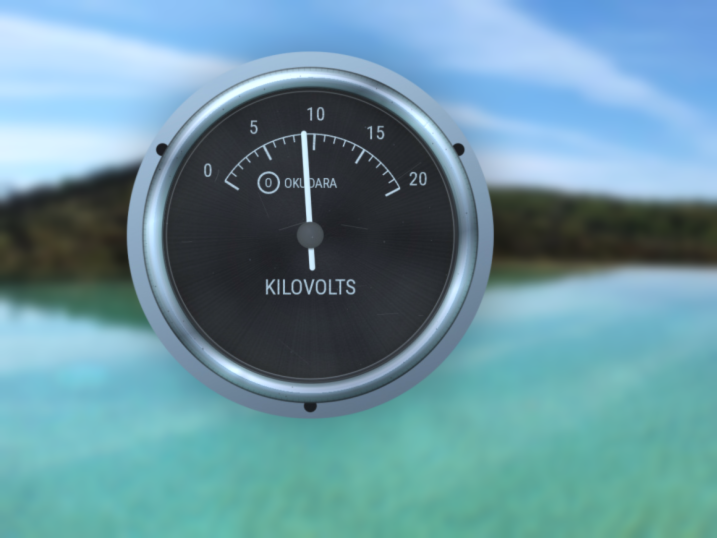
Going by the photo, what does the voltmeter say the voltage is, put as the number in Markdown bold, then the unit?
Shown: **9** kV
